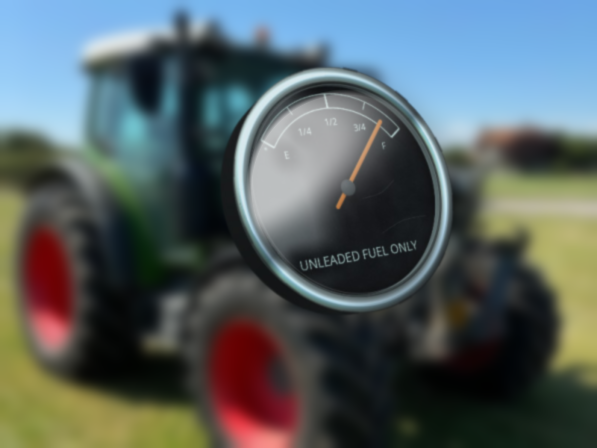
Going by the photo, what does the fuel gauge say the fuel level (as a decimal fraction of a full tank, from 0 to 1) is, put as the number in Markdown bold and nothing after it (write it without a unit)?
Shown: **0.875**
